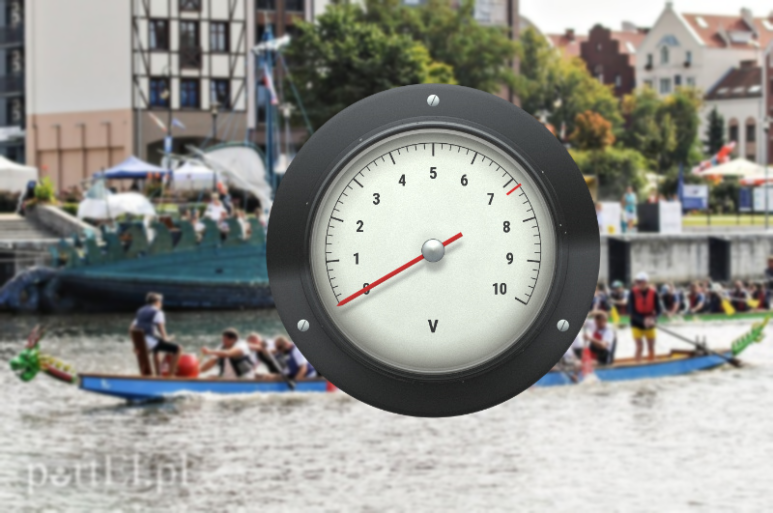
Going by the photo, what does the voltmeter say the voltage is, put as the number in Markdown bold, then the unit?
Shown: **0** V
